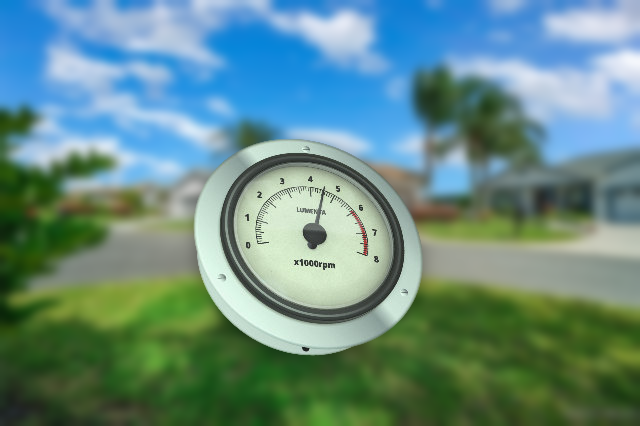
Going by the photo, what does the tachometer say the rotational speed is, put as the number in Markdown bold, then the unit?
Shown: **4500** rpm
